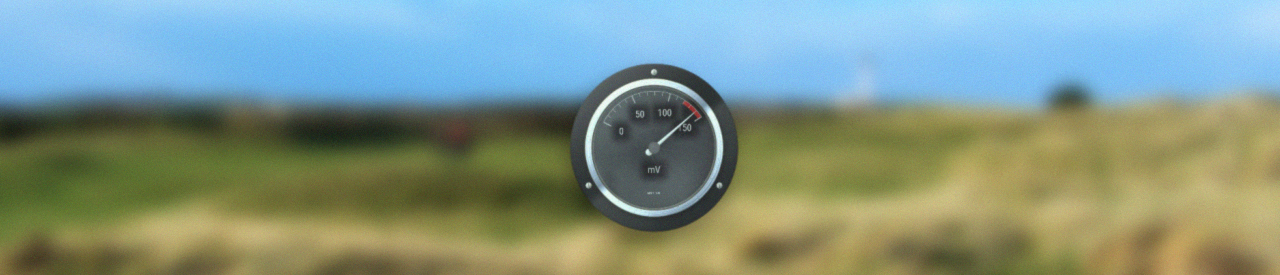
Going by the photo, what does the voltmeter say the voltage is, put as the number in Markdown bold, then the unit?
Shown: **140** mV
